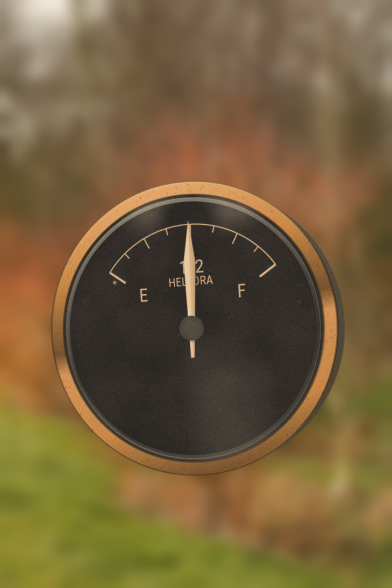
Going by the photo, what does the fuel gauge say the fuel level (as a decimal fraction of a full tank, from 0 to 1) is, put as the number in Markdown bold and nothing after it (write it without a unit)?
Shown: **0.5**
